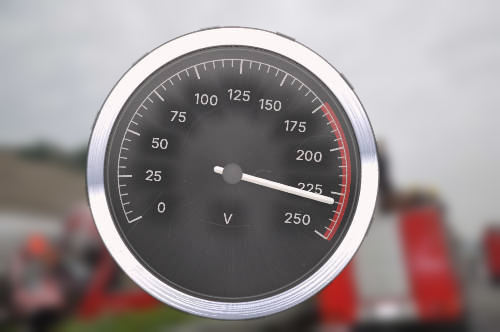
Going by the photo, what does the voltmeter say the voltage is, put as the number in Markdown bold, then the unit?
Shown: **230** V
